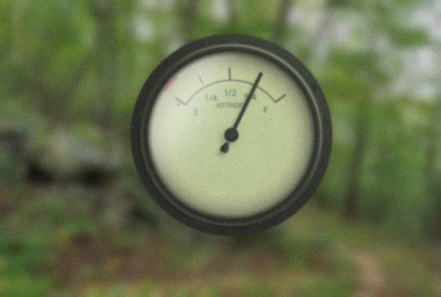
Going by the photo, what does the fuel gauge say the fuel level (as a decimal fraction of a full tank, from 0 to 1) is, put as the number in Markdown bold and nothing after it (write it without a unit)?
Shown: **0.75**
